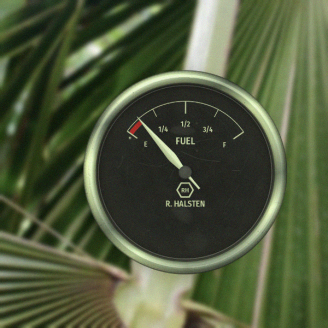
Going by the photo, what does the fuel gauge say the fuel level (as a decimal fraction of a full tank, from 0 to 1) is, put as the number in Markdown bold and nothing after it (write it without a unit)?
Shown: **0.125**
